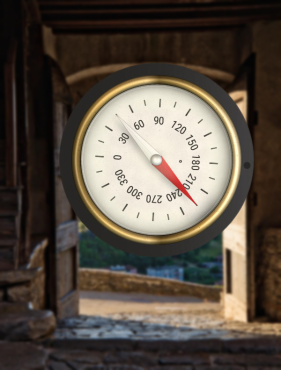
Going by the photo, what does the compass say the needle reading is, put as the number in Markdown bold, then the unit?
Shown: **225** °
